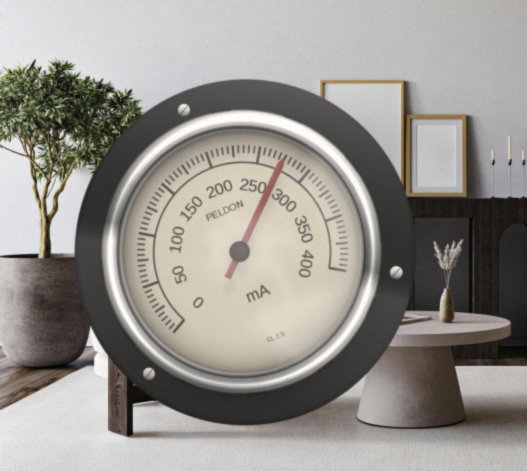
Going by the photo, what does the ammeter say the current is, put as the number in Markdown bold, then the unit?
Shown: **275** mA
